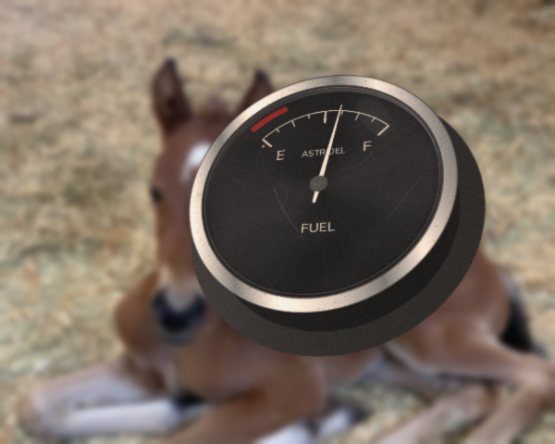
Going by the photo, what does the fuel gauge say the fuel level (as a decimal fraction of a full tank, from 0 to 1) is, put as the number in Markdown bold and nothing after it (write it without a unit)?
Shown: **0.625**
